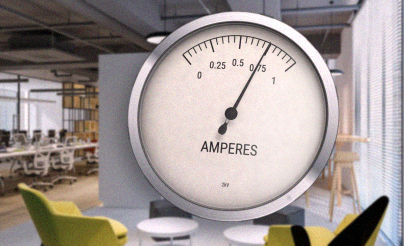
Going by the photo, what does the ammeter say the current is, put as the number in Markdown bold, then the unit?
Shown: **0.75** A
